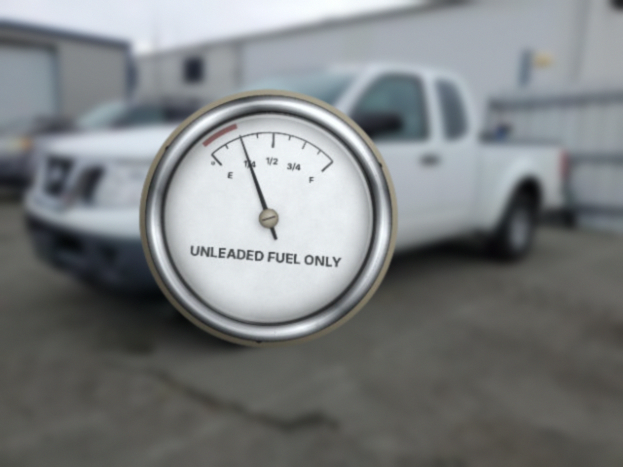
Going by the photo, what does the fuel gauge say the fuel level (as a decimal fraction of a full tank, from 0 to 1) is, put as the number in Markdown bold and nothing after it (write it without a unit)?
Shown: **0.25**
